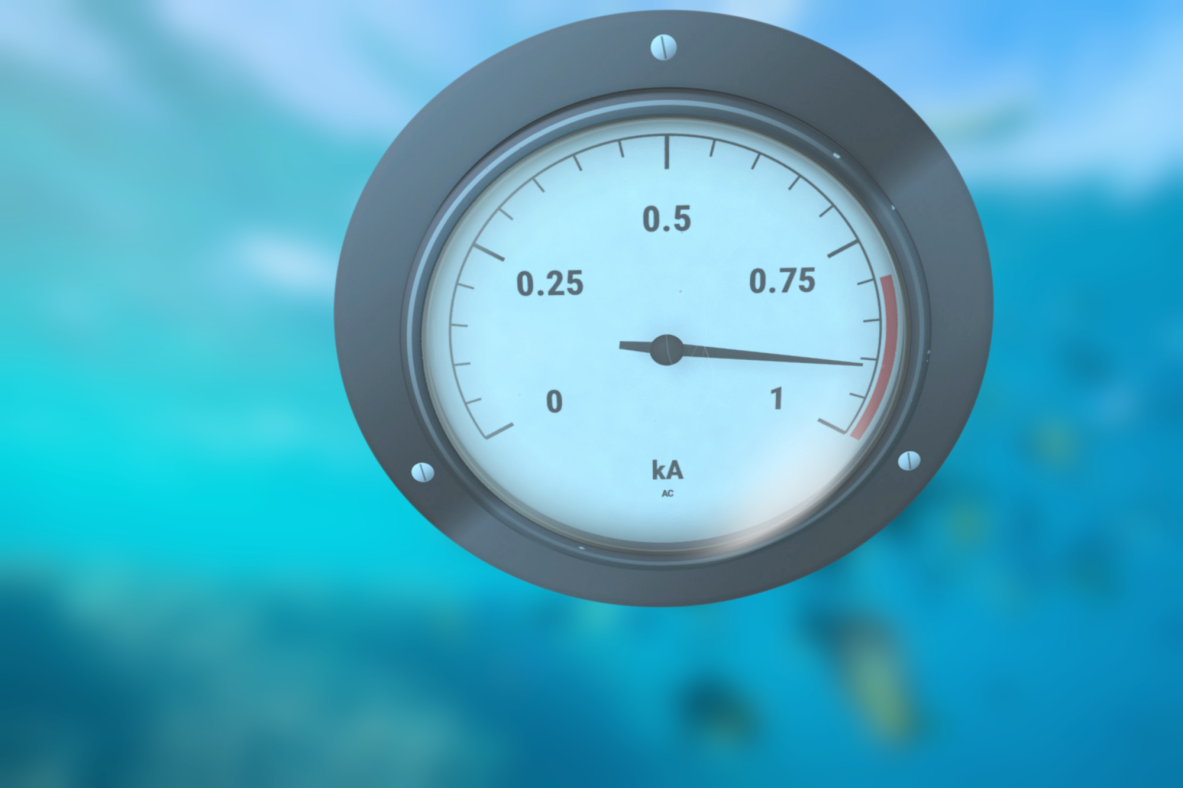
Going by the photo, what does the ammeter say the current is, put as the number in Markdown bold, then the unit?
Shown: **0.9** kA
